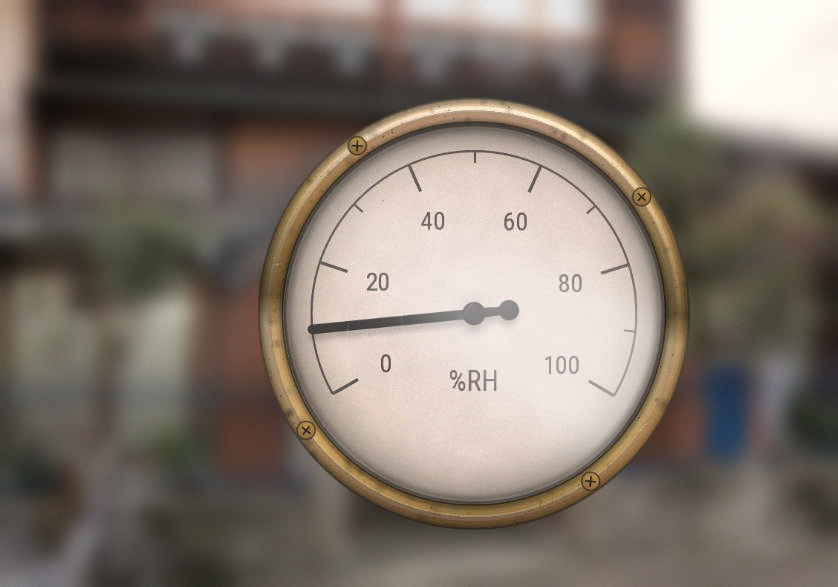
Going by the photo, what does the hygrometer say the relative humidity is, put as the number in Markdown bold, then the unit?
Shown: **10** %
